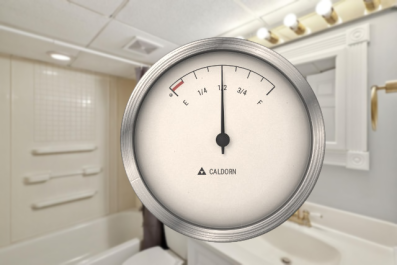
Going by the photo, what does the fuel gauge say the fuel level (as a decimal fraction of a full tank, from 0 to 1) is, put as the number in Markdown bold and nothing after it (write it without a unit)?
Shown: **0.5**
